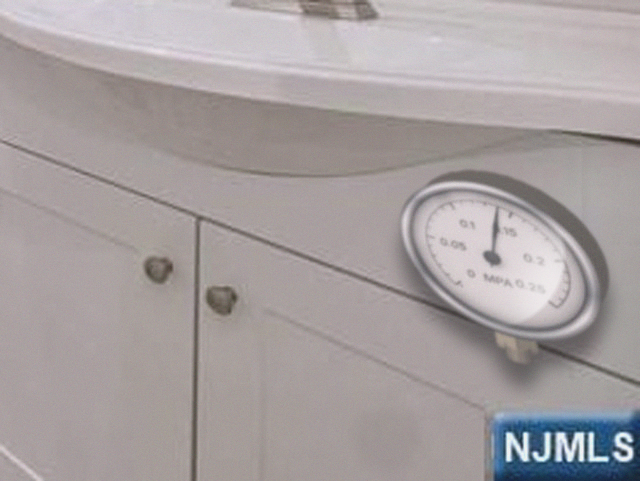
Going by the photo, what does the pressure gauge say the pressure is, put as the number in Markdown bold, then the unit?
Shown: **0.14** MPa
